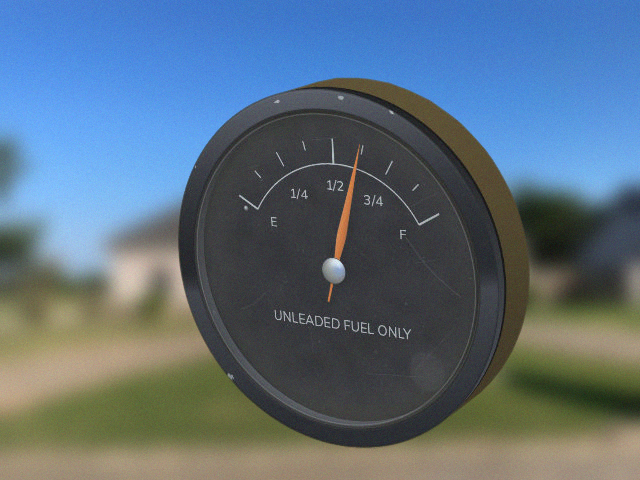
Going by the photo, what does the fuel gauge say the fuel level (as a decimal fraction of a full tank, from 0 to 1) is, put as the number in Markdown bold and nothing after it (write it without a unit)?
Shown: **0.625**
